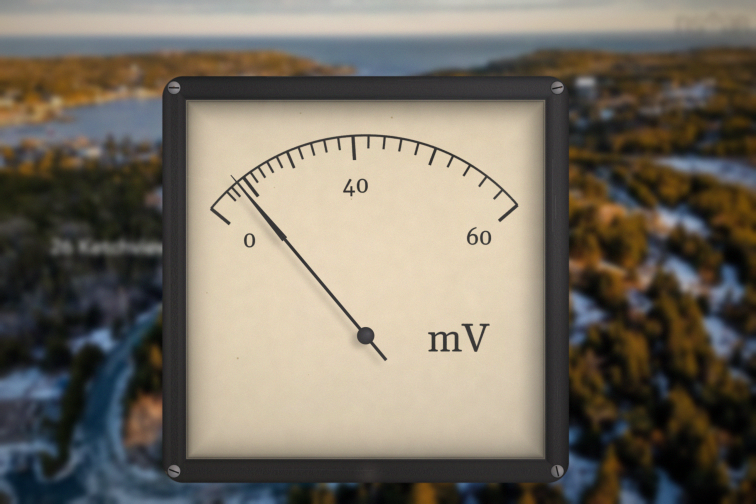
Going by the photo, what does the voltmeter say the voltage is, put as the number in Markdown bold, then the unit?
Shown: **18** mV
